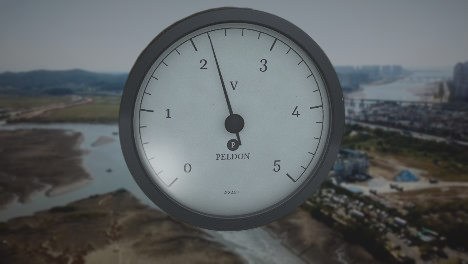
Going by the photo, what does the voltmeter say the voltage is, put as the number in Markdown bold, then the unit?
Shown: **2.2** V
